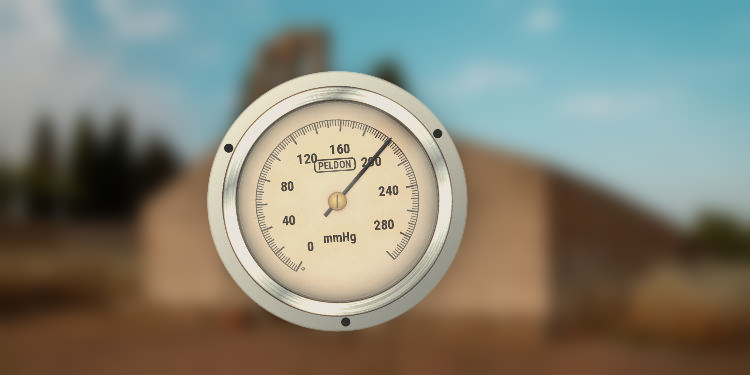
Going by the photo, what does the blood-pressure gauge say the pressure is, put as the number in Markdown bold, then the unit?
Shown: **200** mmHg
